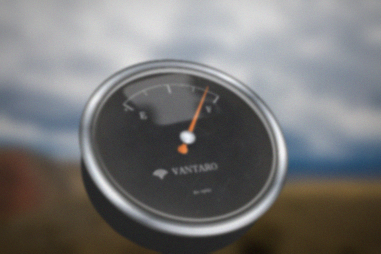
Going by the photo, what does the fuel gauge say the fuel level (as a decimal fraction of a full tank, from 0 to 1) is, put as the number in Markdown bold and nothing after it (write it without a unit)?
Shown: **0.875**
